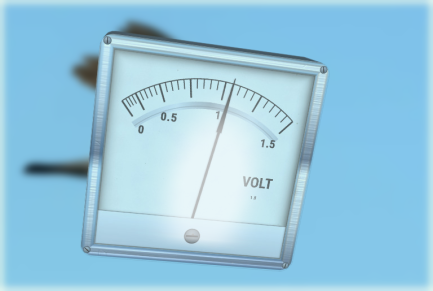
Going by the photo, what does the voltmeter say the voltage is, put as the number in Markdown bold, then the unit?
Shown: **1.05** V
